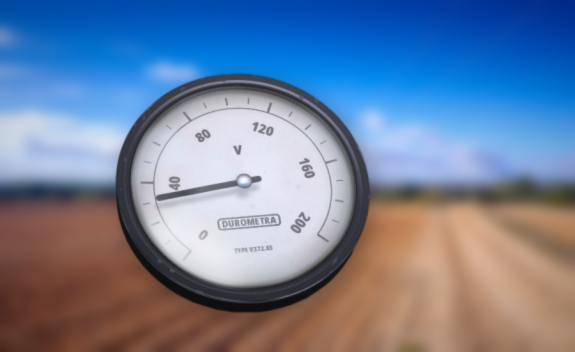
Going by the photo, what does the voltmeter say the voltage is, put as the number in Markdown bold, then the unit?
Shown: **30** V
